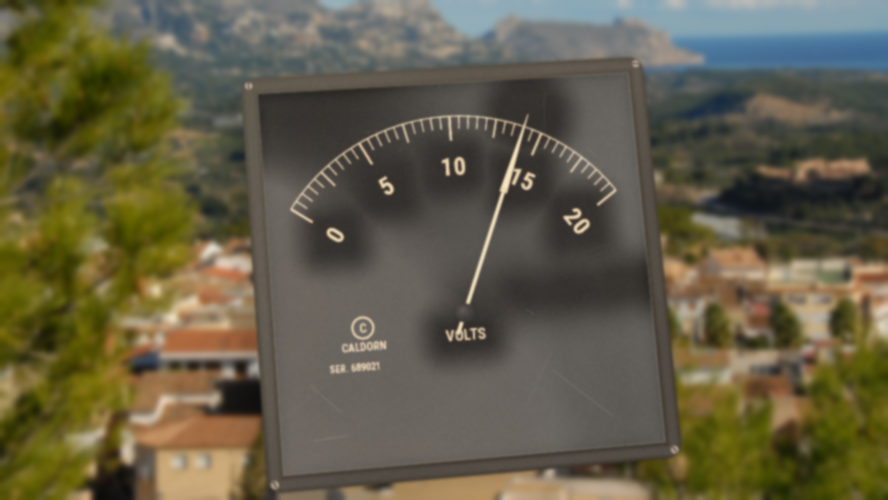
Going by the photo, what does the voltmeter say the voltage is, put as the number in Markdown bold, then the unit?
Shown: **14** V
